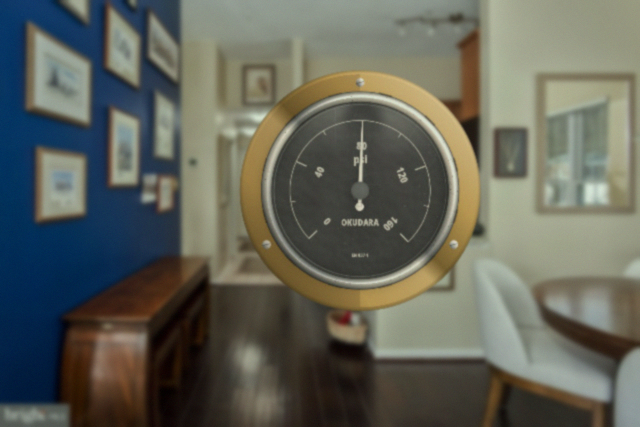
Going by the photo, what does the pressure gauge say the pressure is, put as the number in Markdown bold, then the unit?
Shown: **80** psi
